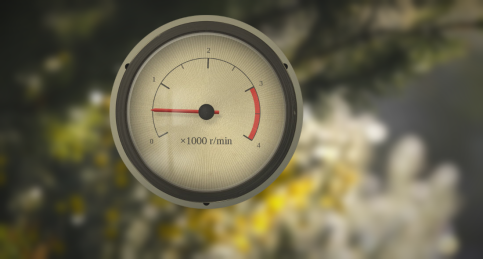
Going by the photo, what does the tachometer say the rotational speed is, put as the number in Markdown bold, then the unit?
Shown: **500** rpm
